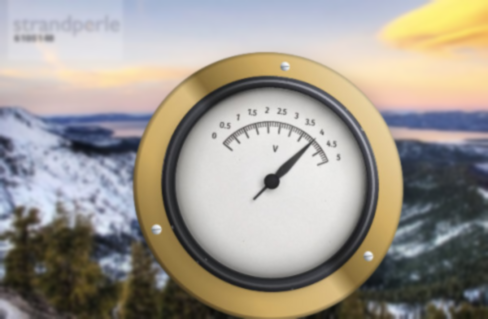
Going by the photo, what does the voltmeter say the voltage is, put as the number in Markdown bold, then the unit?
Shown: **4** V
